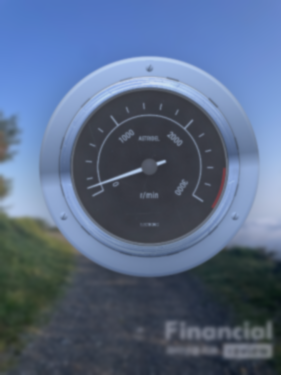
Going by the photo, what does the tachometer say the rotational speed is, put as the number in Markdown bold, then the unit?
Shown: **100** rpm
